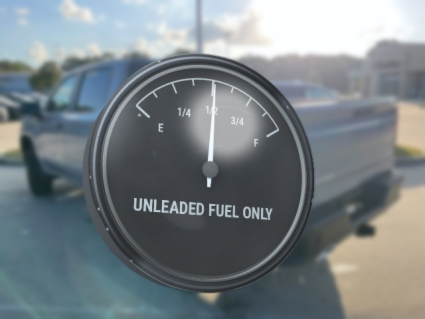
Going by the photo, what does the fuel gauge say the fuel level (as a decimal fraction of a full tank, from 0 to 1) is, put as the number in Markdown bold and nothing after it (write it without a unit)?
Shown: **0.5**
